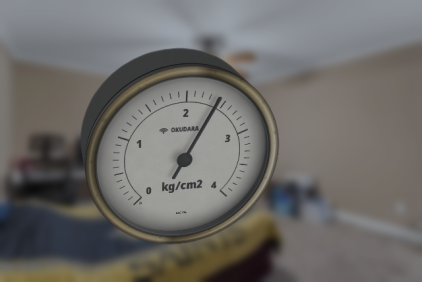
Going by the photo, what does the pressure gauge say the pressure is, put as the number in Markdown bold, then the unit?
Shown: **2.4** kg/cm²
